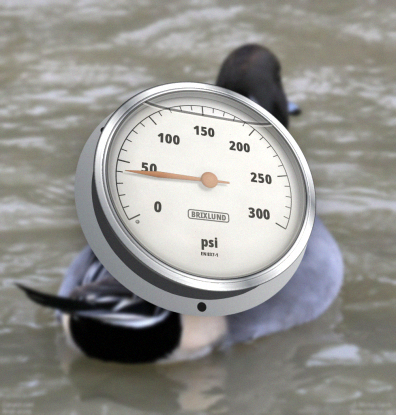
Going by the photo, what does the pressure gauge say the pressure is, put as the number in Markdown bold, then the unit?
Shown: **40** psi
